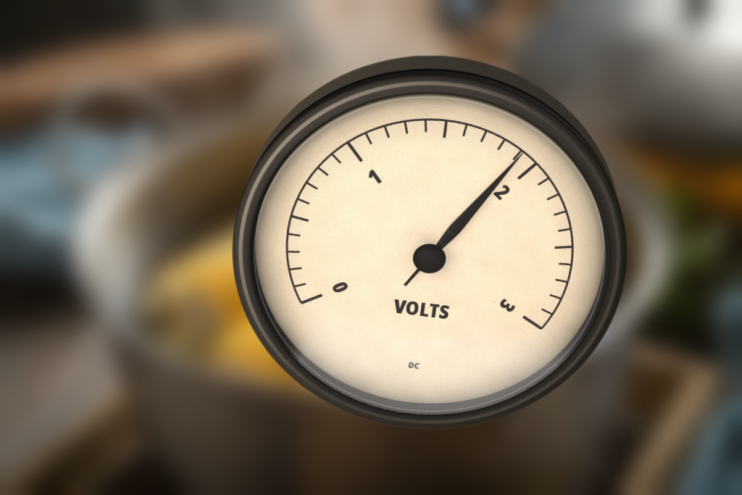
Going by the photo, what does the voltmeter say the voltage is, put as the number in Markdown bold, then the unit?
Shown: **1.9** V
